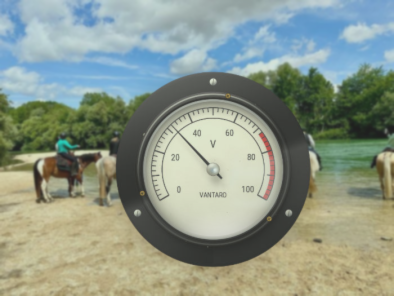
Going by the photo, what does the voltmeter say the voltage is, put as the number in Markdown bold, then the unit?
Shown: **32** V
